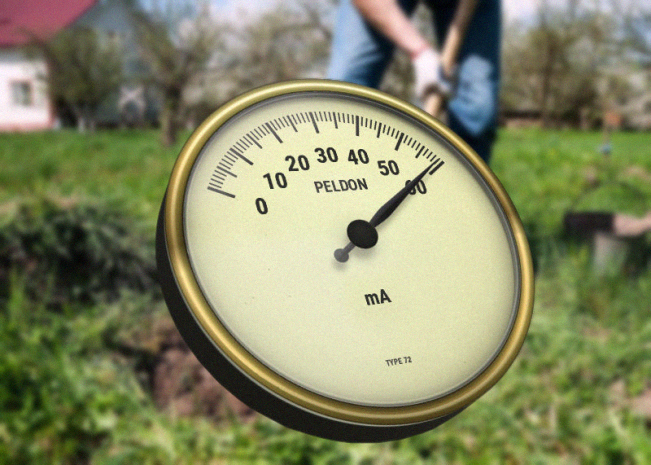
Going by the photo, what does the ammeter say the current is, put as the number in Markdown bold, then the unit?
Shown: **59** mA
